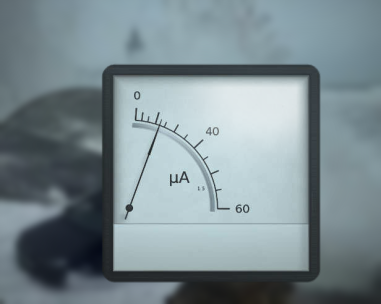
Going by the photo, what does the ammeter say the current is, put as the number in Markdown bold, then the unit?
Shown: **22.5** µA
